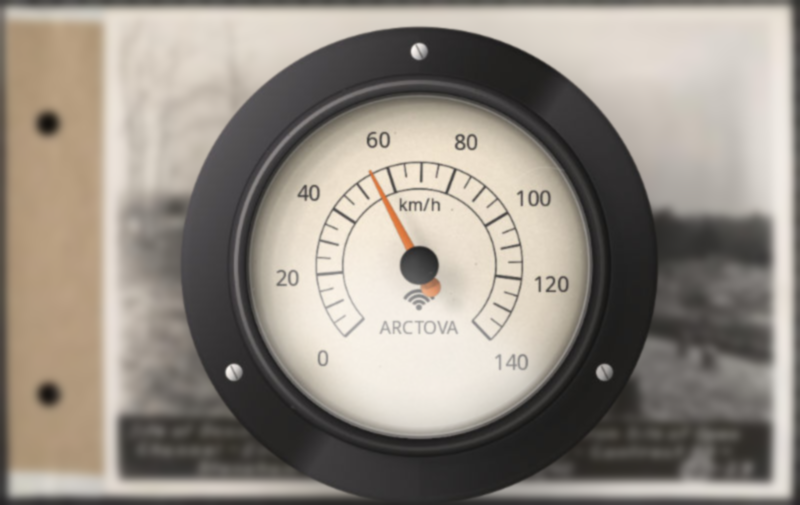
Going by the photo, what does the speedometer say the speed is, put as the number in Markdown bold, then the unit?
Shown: **55** km/h
